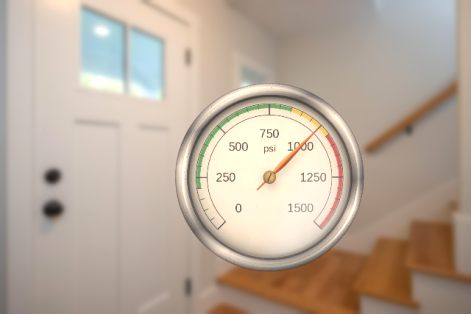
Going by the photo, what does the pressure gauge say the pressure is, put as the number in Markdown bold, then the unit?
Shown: **1000** psi
